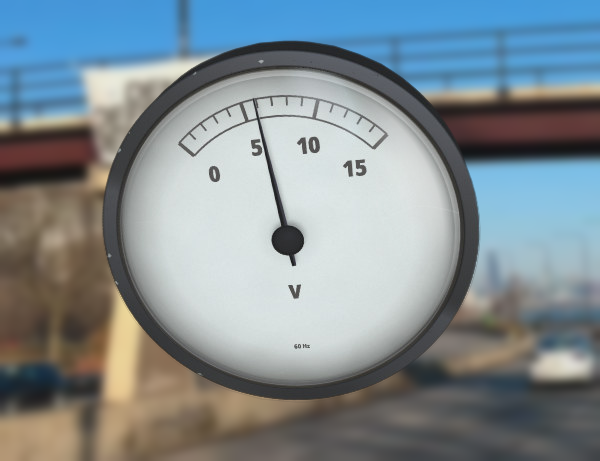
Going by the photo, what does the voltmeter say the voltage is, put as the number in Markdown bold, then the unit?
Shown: **6** V
